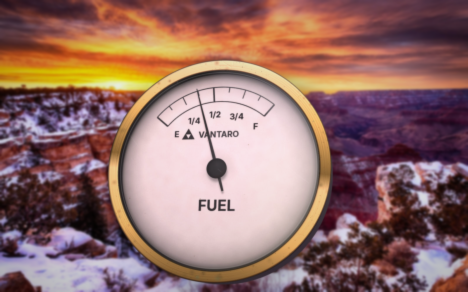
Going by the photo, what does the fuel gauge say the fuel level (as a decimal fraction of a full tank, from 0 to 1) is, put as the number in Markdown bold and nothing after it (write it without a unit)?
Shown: **0.375**
